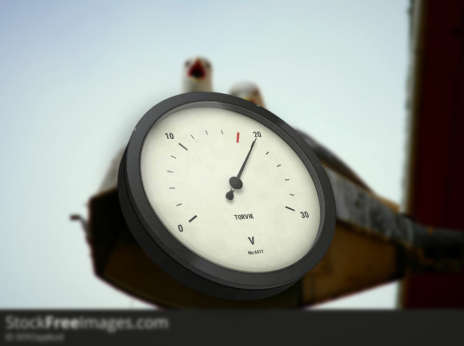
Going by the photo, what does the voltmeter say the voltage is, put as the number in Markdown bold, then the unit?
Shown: **20** V
